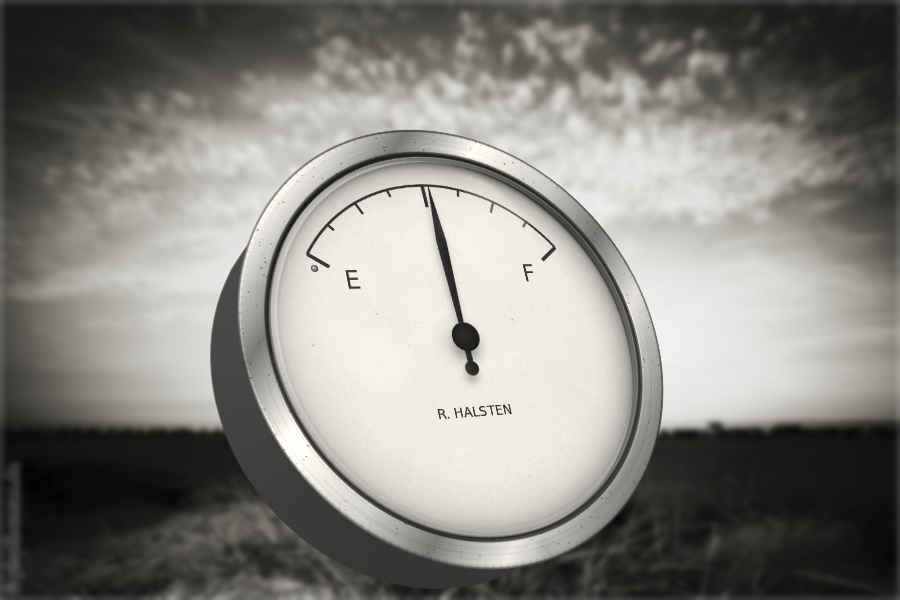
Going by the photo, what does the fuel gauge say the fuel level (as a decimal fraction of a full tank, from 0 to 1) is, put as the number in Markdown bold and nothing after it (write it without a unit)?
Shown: **0.5**
